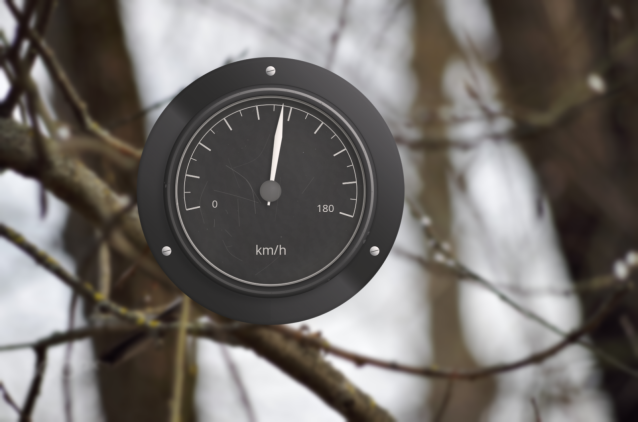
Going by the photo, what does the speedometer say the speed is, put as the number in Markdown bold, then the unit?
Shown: **95** km/h
